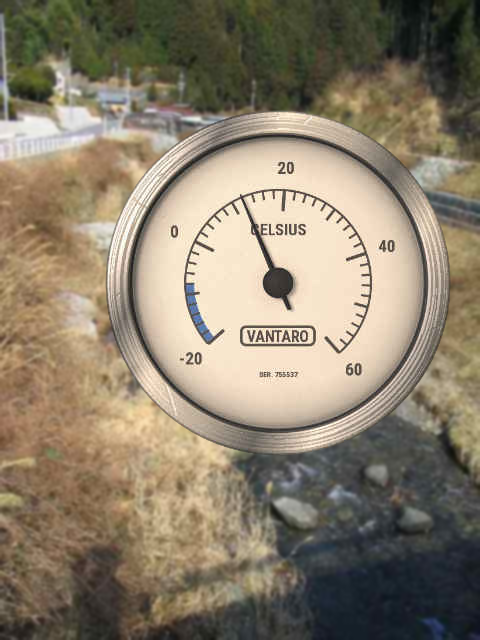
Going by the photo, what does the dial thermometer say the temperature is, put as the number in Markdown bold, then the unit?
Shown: **12** °C
